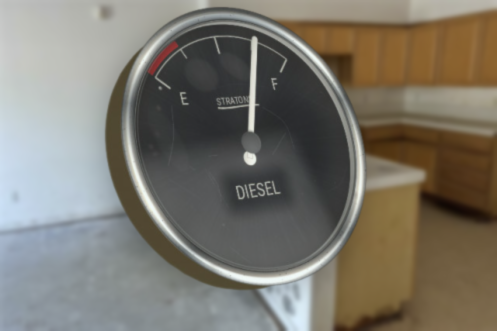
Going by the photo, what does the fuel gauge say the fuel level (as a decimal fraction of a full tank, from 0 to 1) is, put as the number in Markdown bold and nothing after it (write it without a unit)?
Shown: **0.75**
